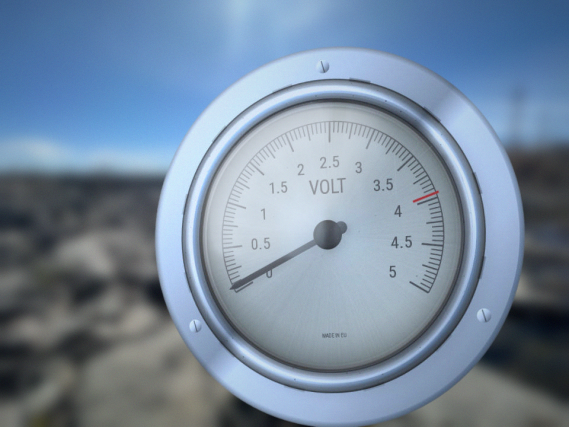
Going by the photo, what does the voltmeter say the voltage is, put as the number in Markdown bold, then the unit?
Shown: **0.05** V
